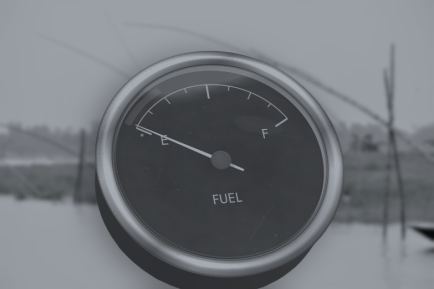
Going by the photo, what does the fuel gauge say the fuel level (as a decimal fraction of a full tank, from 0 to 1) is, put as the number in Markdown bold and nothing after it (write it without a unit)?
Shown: **0**
